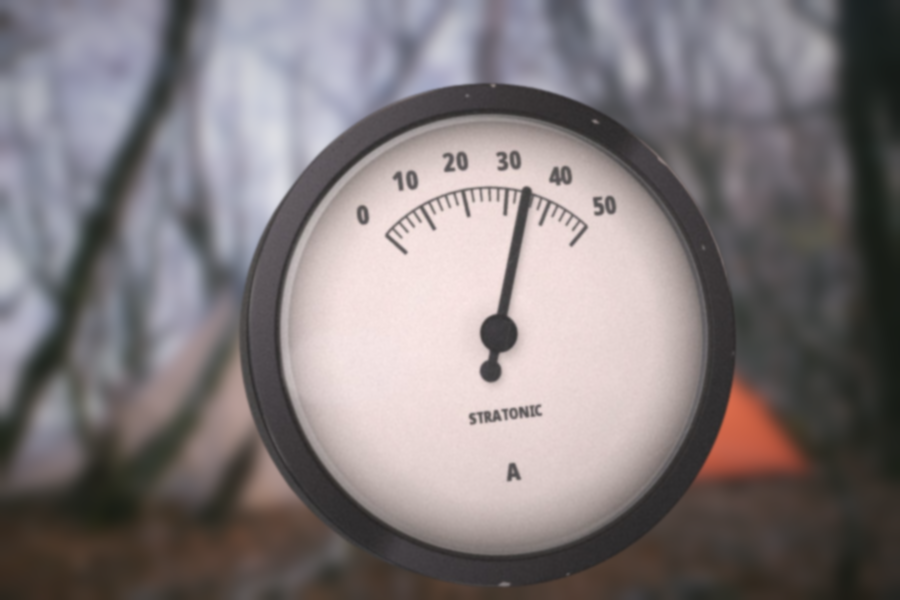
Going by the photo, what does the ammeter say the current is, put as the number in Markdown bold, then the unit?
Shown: **34** A
